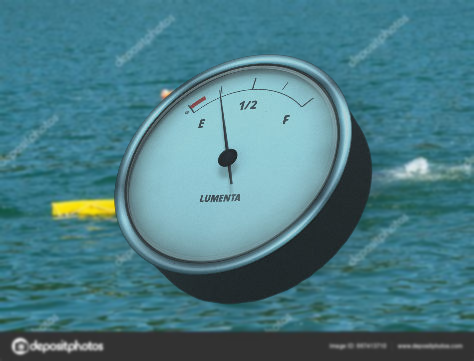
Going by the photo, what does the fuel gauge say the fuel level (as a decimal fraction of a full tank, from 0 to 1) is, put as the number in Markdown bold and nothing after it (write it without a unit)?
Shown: **0.25**
